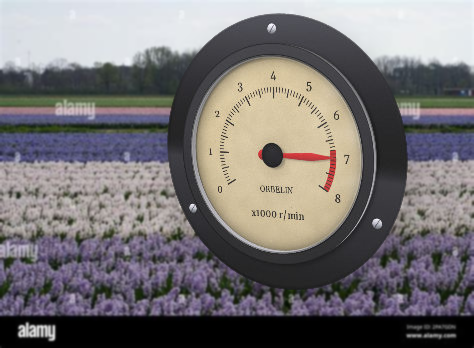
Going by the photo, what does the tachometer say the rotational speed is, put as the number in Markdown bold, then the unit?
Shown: **7000** rpm
